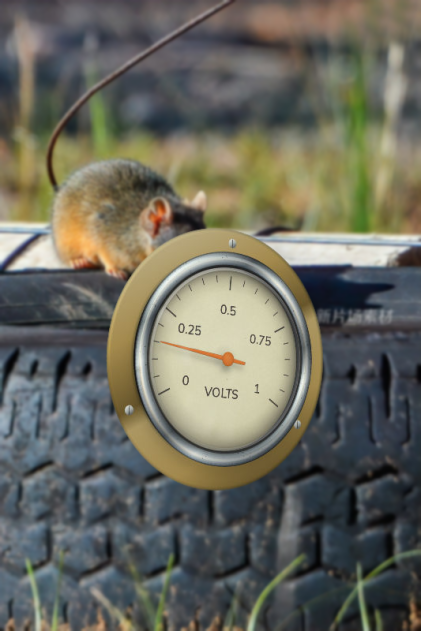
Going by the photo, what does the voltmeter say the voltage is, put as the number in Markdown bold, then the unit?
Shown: **0.15** V
